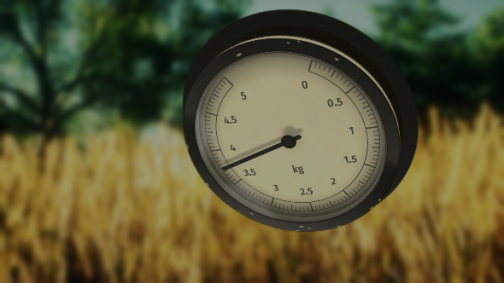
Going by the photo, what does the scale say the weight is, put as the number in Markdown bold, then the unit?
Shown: **3.75** kg
